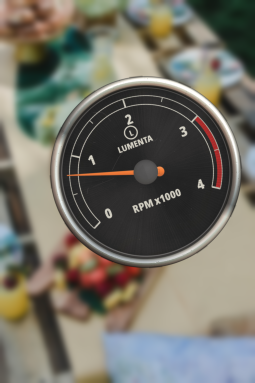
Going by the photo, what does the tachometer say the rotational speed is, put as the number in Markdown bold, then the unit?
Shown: **750** rpm
